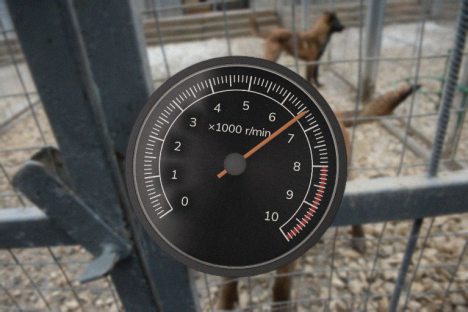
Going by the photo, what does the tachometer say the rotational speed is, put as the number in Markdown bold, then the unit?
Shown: **6600** rpm
